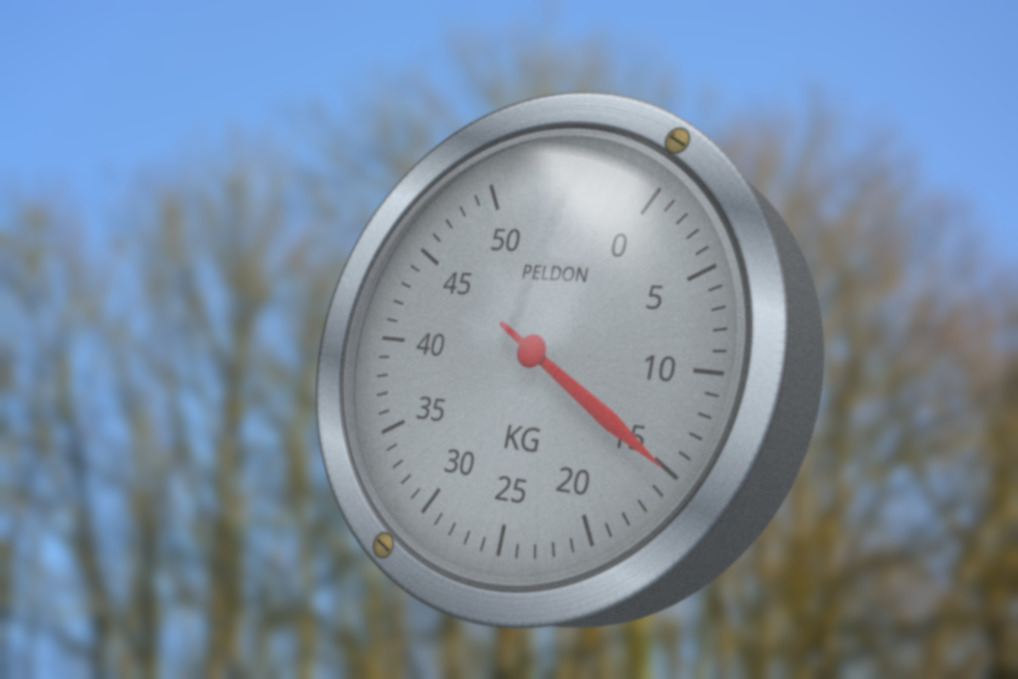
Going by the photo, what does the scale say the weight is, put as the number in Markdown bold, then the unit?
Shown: **15** kg
